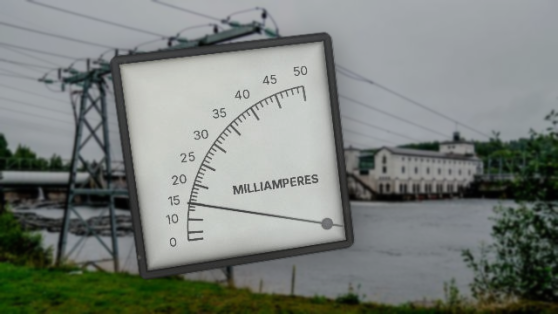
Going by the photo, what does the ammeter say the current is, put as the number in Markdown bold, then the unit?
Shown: **15** mA
